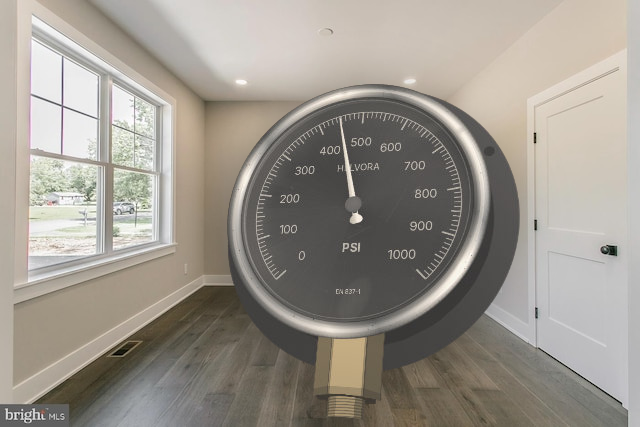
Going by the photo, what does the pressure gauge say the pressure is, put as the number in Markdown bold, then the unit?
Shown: **450** psi
